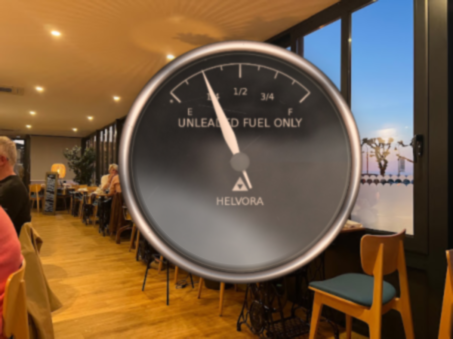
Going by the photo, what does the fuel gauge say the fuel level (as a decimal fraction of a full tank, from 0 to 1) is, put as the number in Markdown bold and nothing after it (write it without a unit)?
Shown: **0.25**
